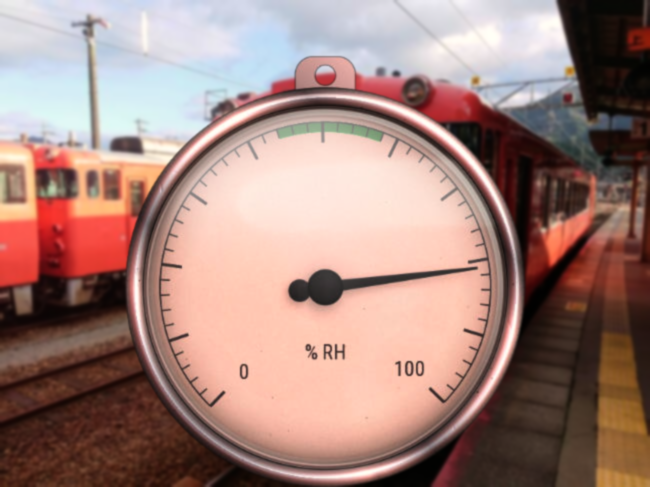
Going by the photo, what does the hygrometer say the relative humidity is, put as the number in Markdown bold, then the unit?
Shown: **81** %
